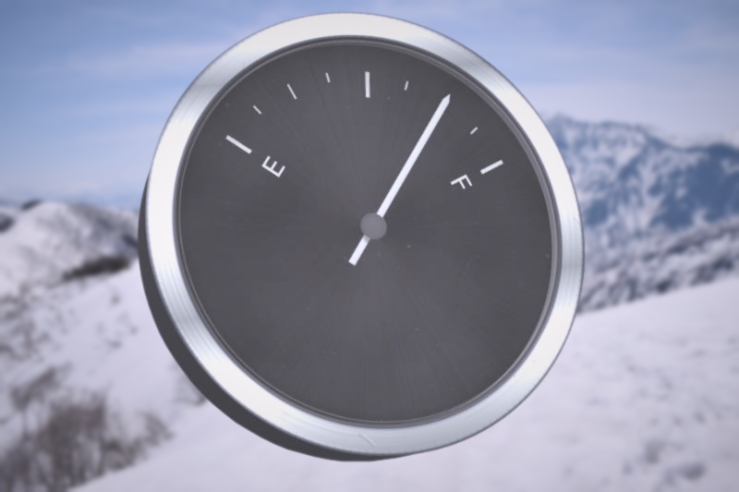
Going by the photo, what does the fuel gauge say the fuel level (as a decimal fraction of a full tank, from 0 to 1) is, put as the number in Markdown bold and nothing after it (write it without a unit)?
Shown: **0.75**
